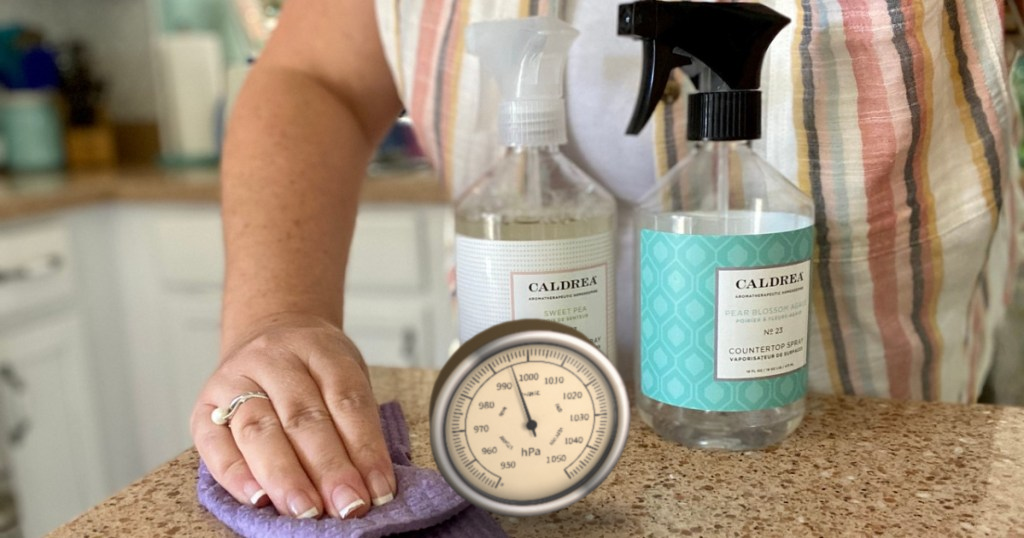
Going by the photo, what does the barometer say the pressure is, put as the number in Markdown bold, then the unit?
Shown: **995** hPa
